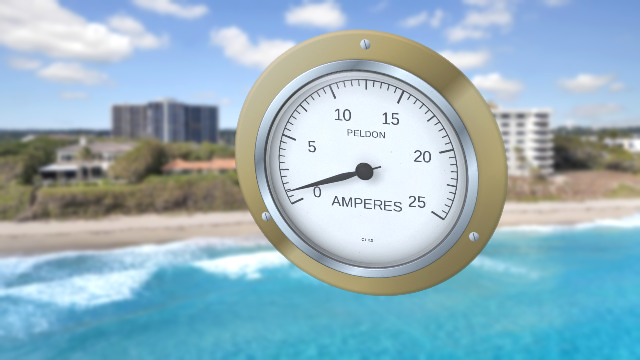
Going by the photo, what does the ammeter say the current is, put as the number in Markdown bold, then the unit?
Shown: **1** A
